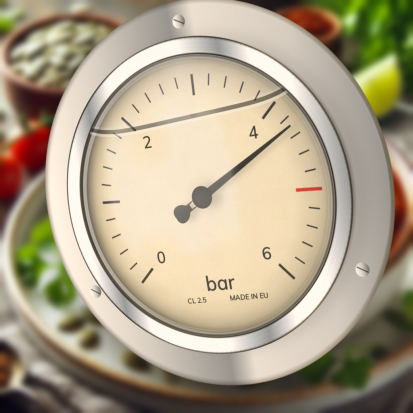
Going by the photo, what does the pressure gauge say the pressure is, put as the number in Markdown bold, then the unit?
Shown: **4.3** bar
